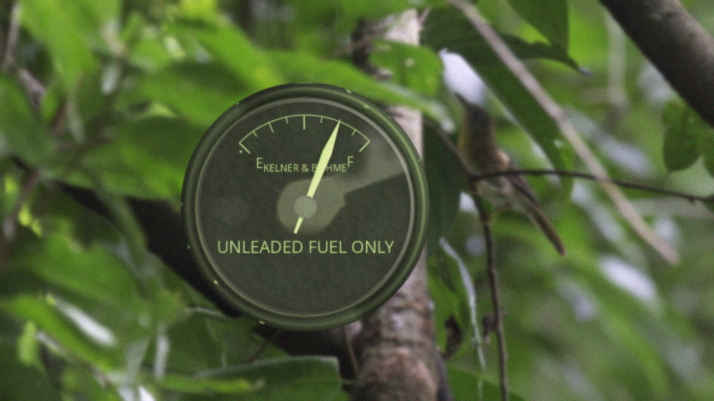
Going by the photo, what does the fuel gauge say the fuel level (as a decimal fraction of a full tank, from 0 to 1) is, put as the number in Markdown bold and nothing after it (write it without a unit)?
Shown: **0.75**
